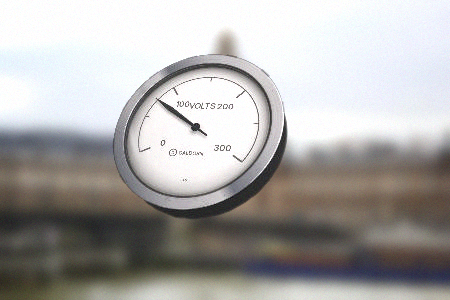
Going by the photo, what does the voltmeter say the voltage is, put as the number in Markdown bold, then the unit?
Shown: **75** V
